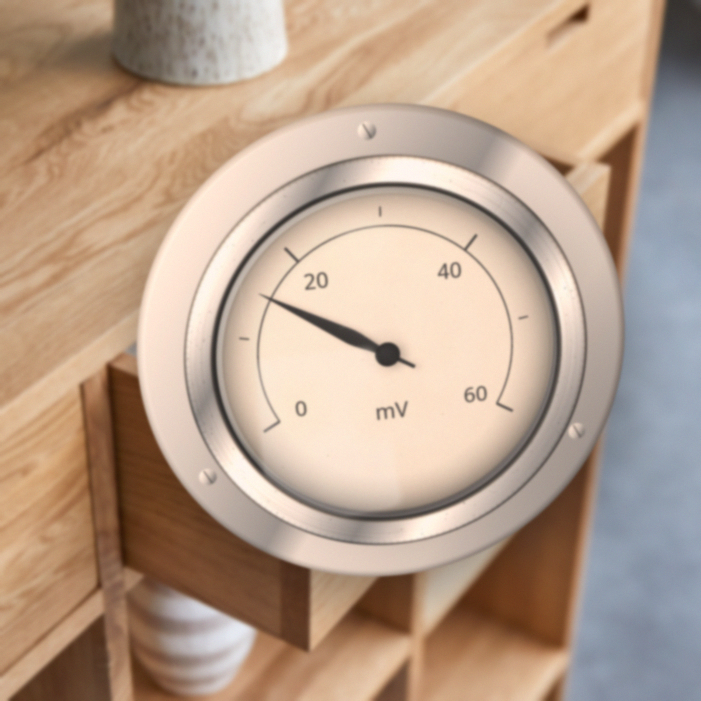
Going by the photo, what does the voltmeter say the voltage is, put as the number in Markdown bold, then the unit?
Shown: **15** mV
